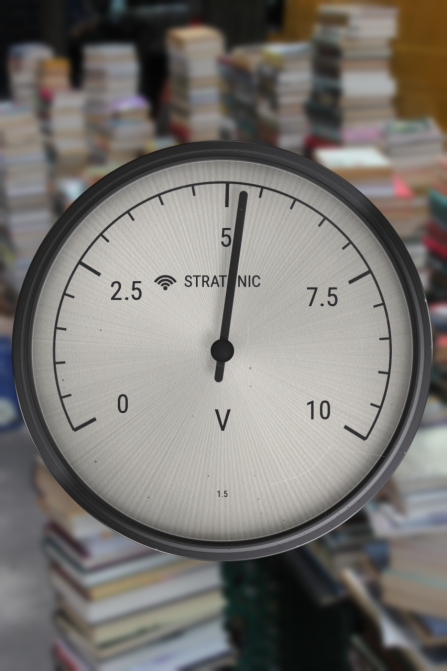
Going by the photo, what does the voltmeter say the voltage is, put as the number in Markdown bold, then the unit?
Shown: **5.25** V
